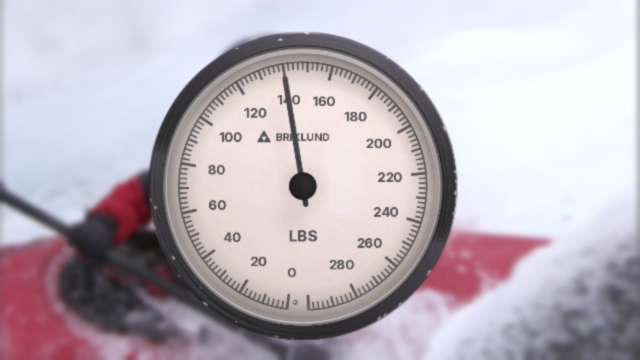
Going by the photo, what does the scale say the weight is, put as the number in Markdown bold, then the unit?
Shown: **140** lb
